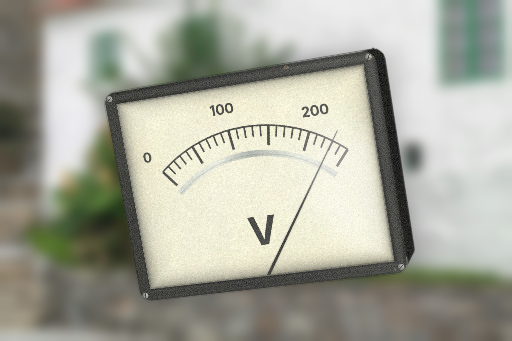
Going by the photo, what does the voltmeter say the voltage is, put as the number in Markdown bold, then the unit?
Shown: **230** V
